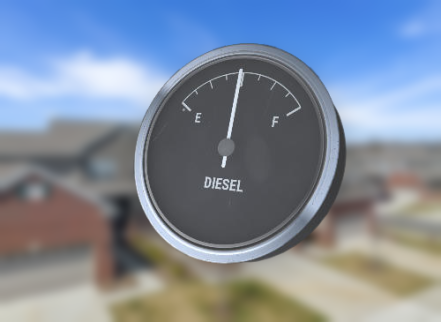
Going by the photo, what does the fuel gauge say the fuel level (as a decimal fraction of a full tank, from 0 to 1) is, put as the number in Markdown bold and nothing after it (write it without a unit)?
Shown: **0.5**
